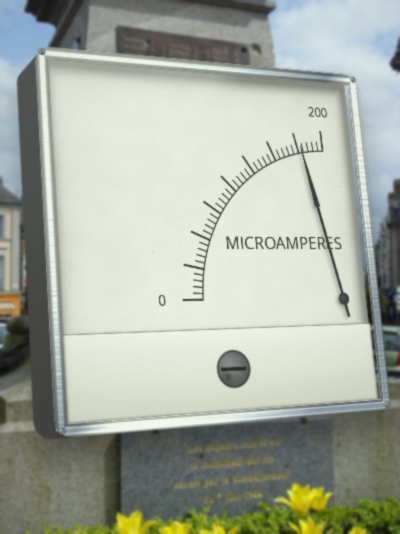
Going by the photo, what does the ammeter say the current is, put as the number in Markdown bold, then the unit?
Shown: **175** µA
